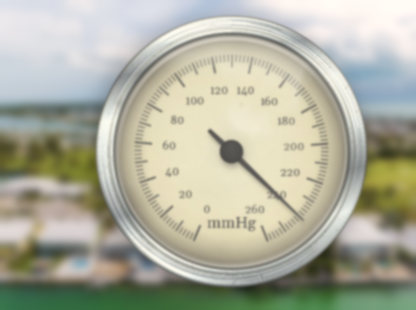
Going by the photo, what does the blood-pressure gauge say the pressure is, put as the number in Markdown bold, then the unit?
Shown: **240** mmHg
